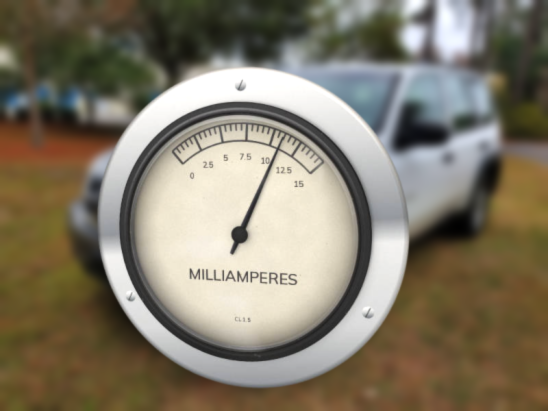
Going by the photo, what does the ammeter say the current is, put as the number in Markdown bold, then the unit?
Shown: **11** mA
